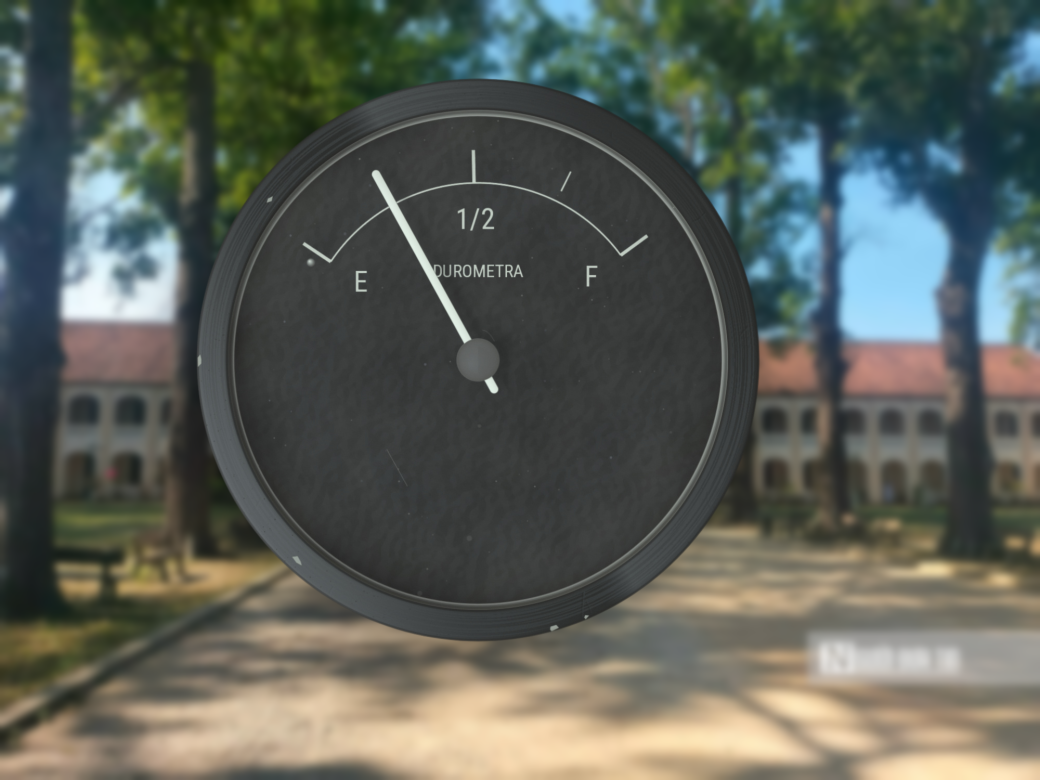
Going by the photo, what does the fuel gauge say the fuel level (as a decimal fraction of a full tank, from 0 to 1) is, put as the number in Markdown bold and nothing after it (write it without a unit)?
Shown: **0.25**
